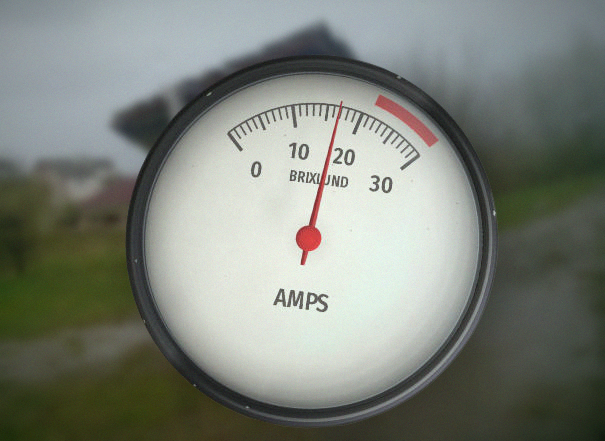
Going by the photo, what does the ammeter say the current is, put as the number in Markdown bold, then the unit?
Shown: **17** A
